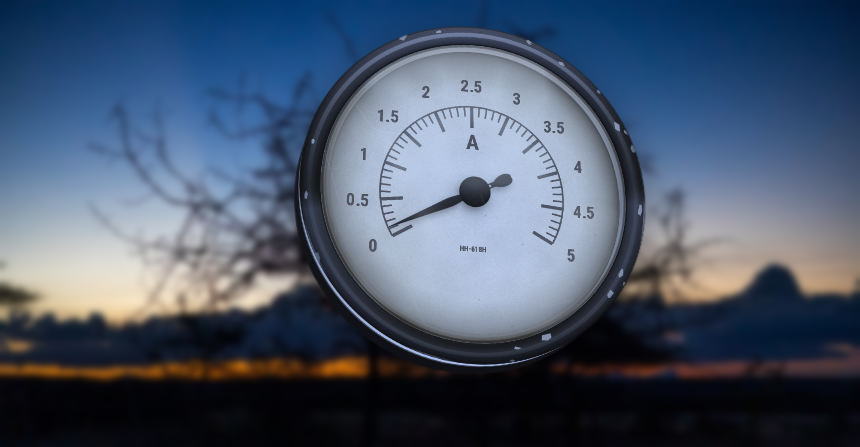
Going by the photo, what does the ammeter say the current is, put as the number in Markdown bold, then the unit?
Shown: **0.1** A
